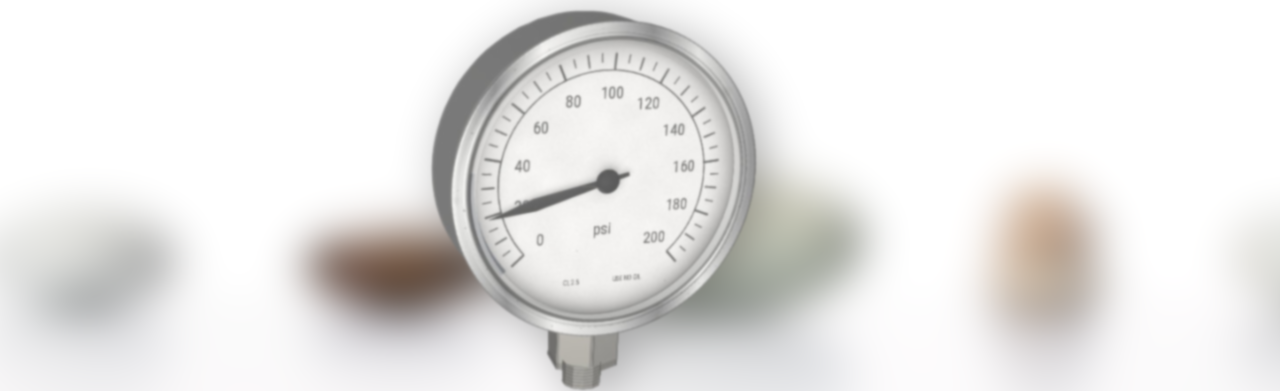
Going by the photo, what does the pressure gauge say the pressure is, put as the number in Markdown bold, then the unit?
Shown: **20** psi
